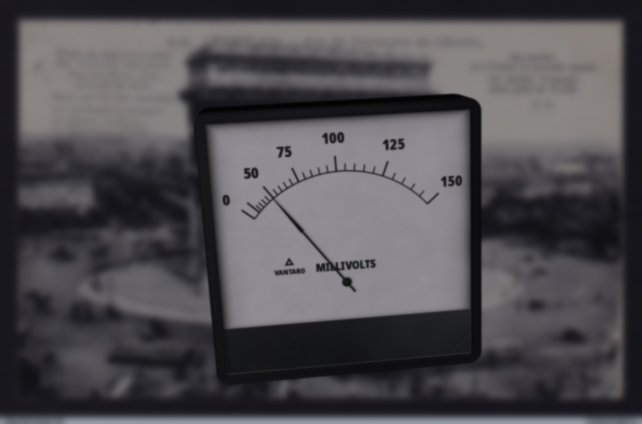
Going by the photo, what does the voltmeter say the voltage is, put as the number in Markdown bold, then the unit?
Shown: **50** mV
